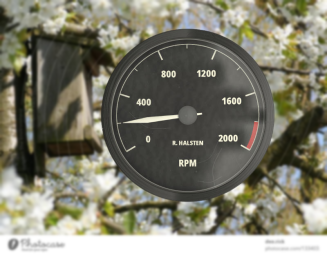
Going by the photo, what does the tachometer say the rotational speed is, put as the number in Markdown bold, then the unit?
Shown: **200** rpm
